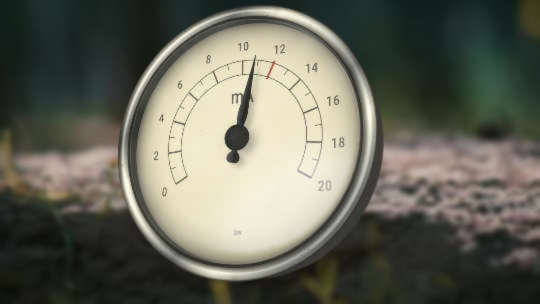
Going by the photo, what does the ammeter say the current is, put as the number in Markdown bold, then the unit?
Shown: **11** mA
